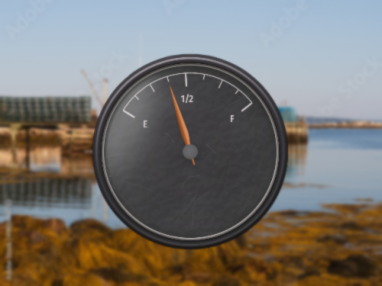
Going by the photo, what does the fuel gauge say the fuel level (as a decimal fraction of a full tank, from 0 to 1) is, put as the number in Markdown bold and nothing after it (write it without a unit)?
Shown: **0.375**
